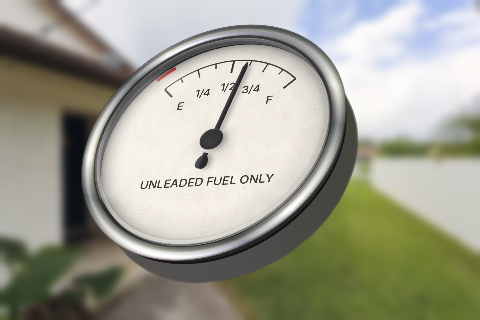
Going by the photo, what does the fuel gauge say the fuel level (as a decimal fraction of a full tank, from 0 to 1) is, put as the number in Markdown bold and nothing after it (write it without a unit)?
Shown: **0.625**
